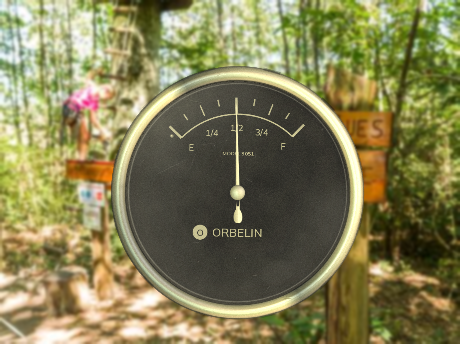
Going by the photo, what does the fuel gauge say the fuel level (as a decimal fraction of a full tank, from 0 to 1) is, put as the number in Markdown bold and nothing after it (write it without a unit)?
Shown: **0.5**
